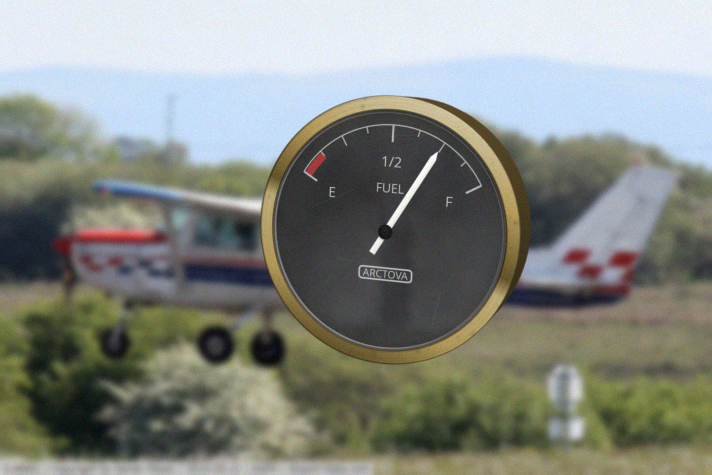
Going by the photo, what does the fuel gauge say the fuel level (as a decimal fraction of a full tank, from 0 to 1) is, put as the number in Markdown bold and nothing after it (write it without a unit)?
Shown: **0.75**
